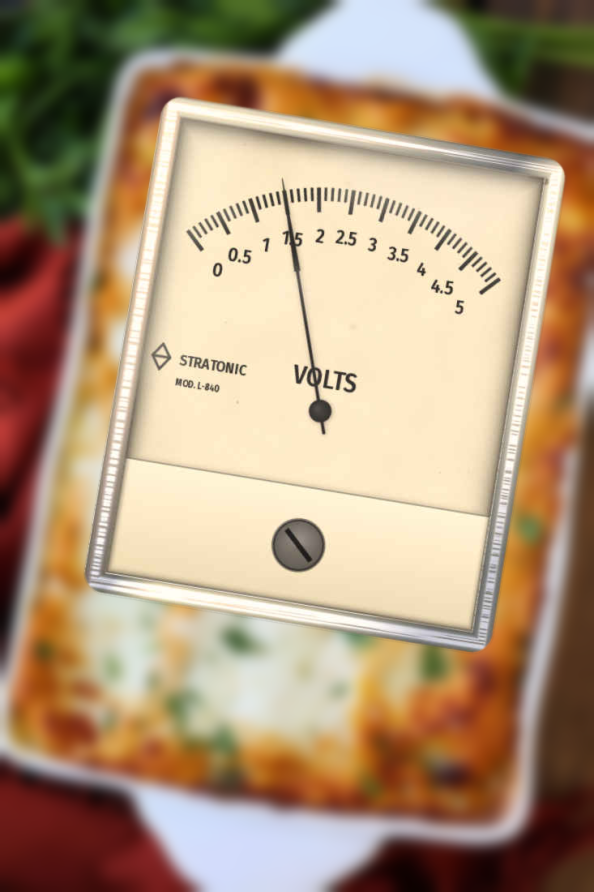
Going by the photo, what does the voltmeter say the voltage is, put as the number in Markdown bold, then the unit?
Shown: **1.5** V
